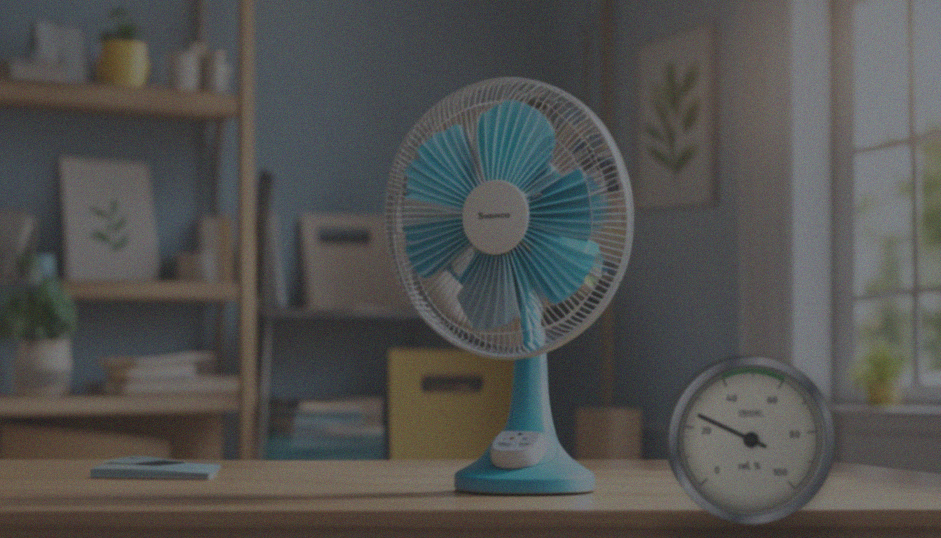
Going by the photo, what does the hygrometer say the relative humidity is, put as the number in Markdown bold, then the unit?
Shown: **25** %
